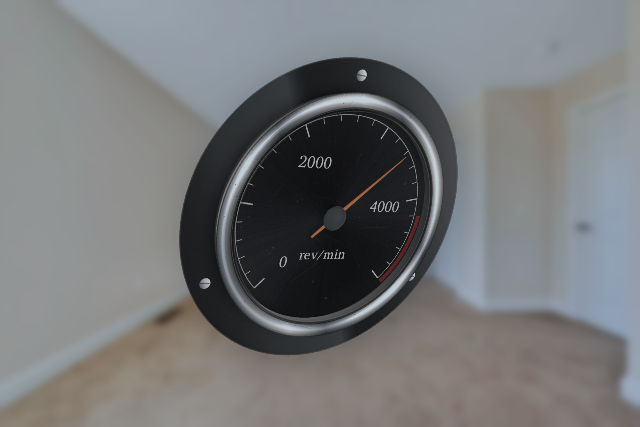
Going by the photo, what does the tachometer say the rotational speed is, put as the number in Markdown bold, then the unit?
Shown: **3400** rpm
